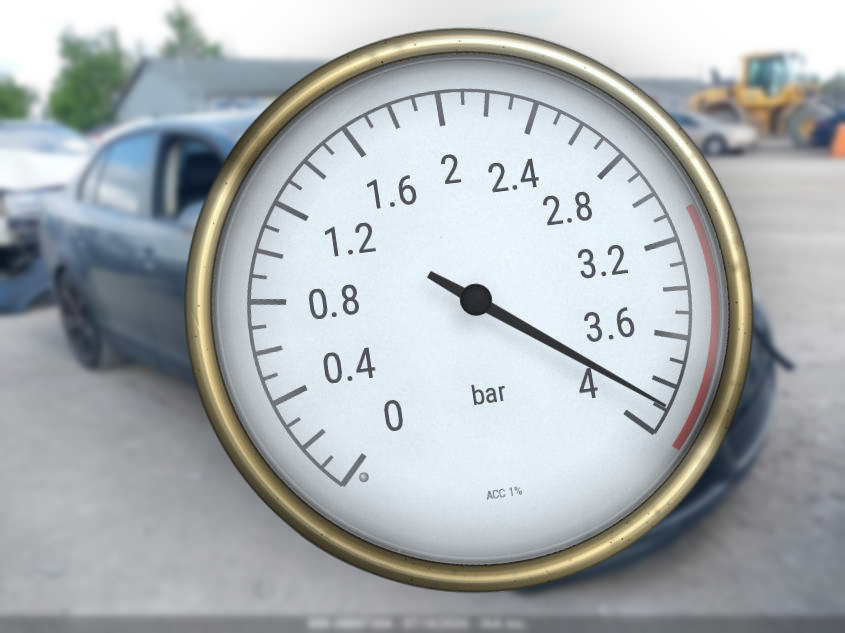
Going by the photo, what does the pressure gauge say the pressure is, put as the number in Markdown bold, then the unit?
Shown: **3.9** bar
